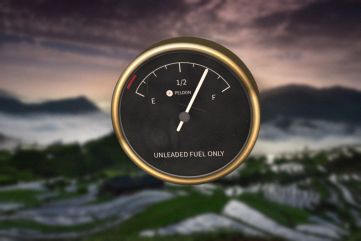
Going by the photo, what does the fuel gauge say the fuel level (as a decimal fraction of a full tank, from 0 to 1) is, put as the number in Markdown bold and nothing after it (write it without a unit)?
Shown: **0.75**
